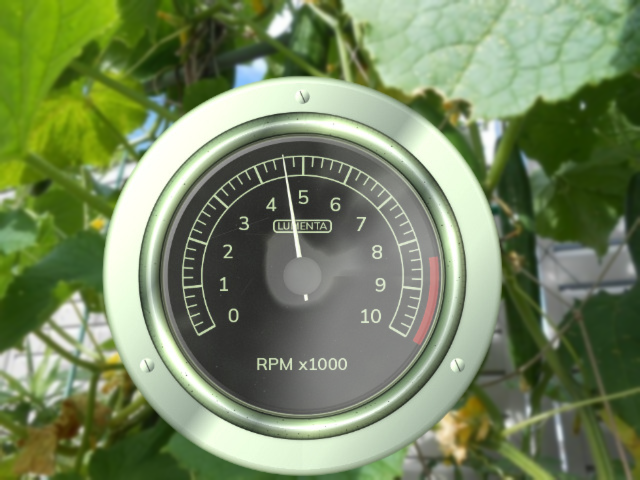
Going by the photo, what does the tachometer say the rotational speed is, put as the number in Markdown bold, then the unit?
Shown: **4600** rpm
